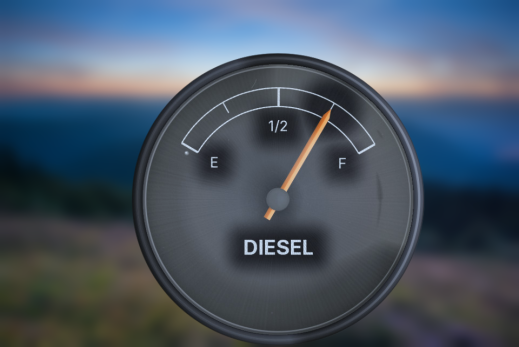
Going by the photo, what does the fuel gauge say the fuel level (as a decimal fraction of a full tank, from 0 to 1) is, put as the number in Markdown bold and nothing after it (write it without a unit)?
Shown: **0.75**
